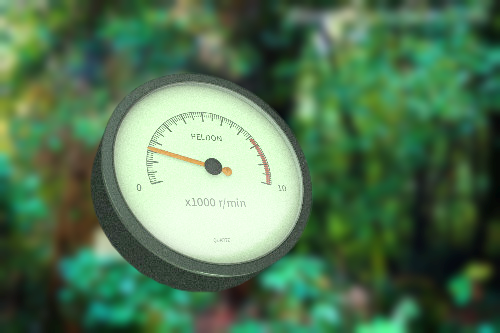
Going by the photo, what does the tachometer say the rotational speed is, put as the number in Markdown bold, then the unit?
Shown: **1500** rpm
